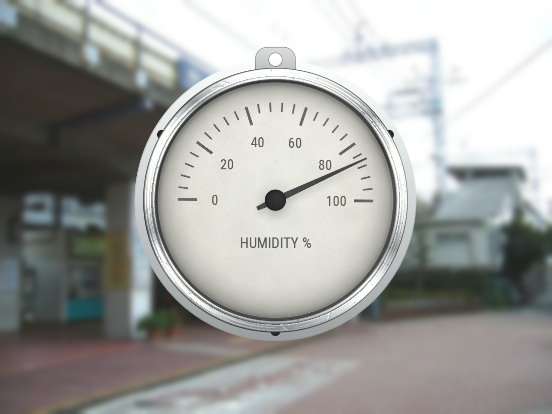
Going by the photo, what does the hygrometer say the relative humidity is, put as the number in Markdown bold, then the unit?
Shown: **86** %
